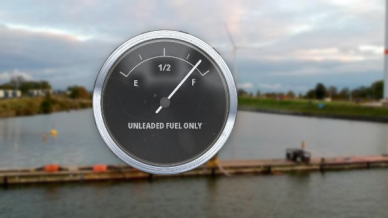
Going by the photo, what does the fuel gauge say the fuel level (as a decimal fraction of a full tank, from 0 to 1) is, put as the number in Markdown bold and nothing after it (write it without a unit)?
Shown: **0.875**
